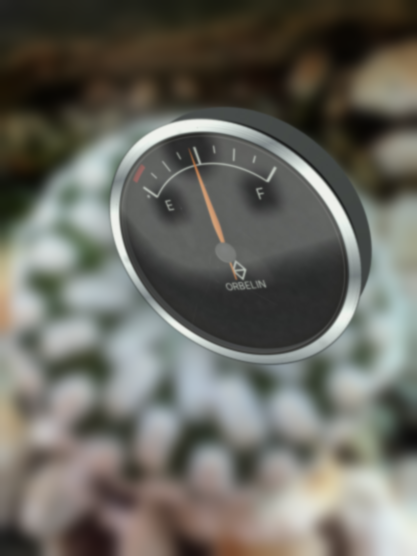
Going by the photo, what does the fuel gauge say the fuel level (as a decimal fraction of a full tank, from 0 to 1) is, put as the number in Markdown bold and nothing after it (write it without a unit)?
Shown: **0.5**
